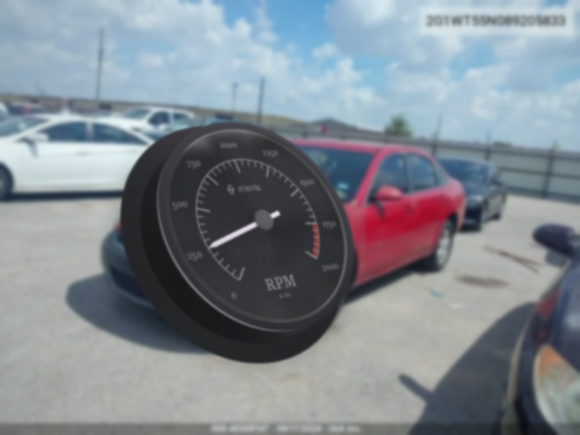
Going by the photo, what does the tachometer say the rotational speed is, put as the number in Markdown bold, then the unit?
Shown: **250** rpm
